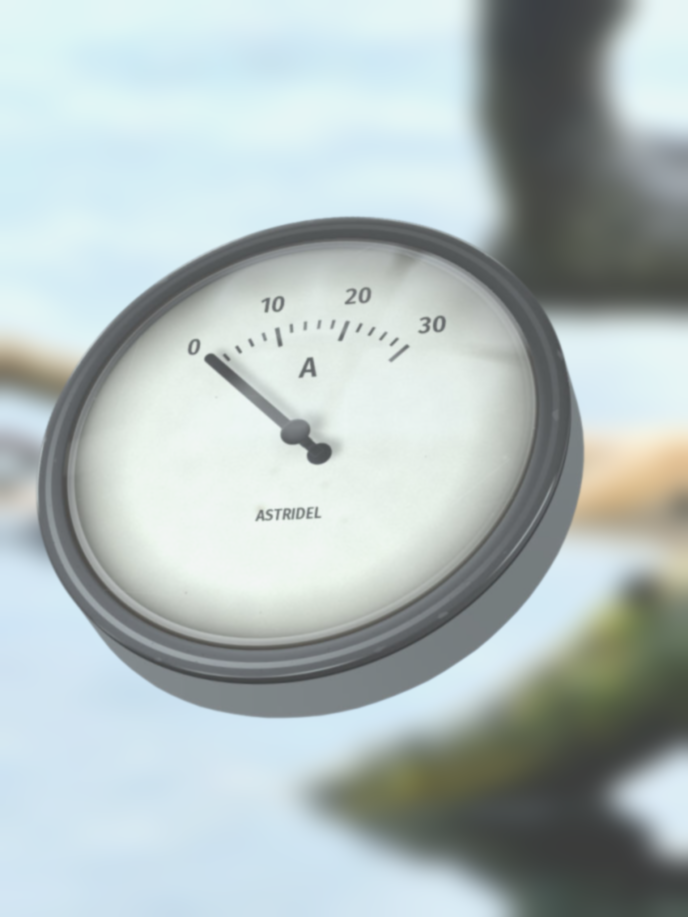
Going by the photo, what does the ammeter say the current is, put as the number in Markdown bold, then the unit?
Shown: **0** A
